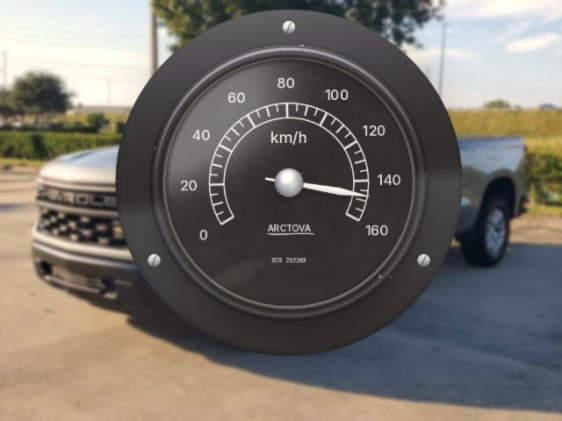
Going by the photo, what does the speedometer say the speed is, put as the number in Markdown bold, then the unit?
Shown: **147.5** km/h
